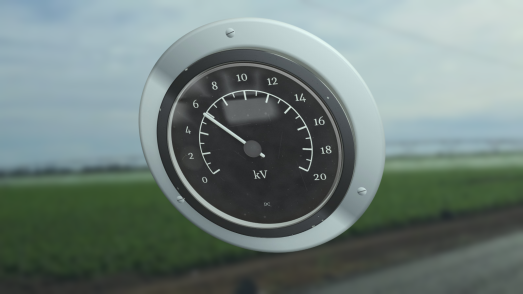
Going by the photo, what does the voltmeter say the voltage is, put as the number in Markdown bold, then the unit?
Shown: **6** kV
